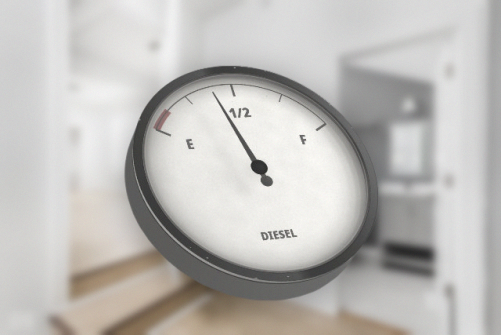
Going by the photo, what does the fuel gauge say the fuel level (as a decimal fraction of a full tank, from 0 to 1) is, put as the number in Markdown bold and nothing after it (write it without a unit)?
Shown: **0.375**
